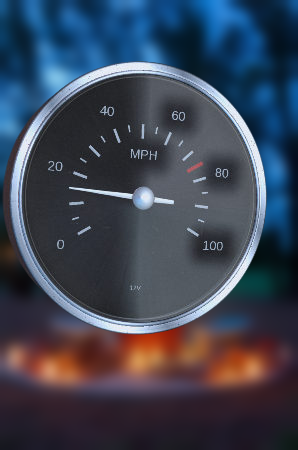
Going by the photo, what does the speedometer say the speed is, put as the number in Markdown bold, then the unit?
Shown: **15** mph
